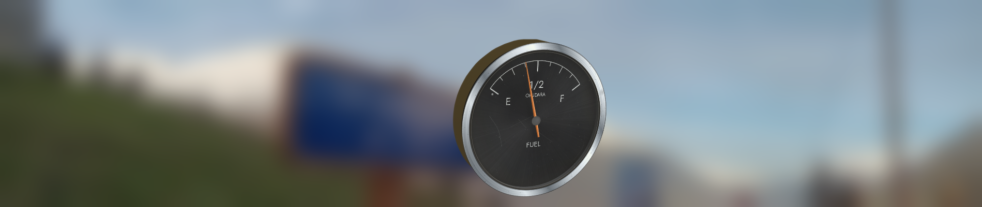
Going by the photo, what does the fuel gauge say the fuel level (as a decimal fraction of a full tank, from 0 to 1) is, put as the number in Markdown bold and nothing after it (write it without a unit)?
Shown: **0.375**
